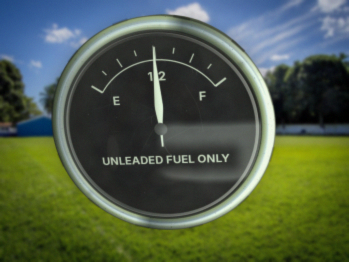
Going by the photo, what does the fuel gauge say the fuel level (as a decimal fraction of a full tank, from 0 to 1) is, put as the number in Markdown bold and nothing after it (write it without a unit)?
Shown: **0.5**
